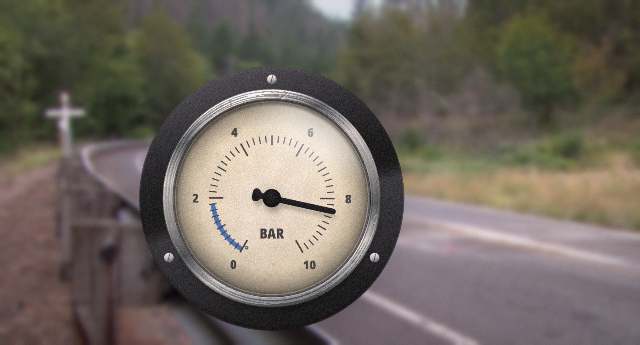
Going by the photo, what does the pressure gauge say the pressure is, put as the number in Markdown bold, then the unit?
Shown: **8.4** bar
